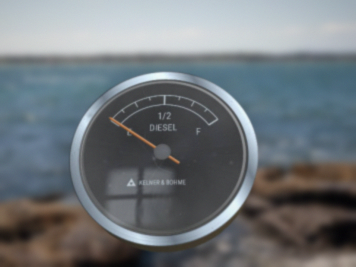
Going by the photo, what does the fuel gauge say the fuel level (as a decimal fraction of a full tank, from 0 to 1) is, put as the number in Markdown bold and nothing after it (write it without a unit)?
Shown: **0**
